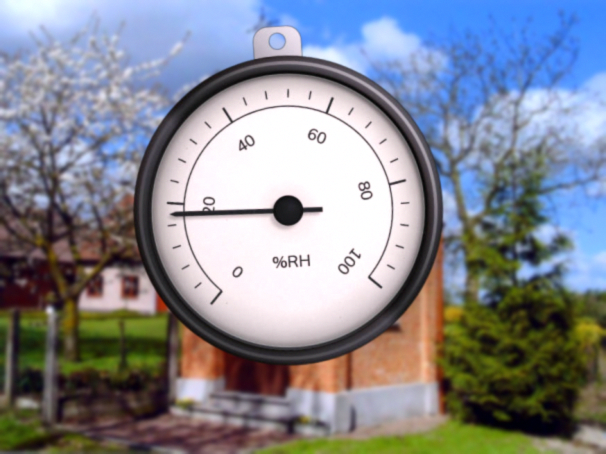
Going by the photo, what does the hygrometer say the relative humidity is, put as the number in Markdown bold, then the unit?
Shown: **18** %
